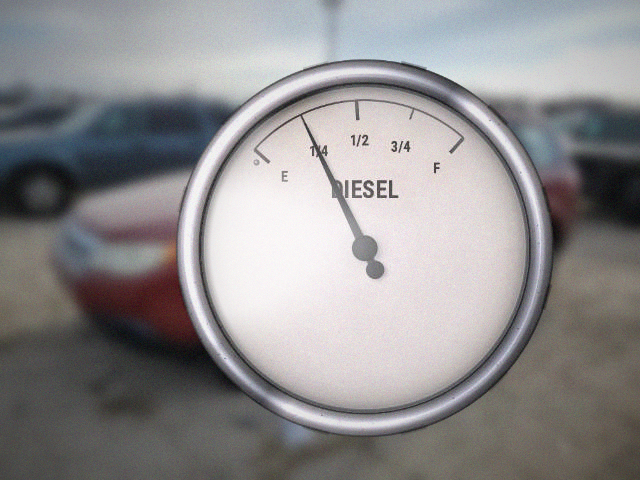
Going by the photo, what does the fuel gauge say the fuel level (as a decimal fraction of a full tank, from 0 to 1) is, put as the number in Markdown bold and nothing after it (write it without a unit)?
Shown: **0.25**
